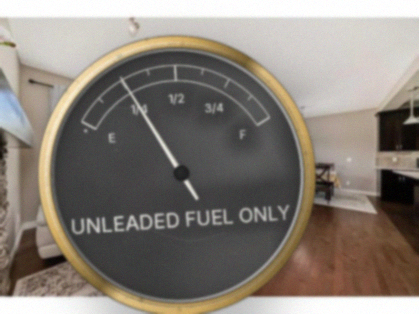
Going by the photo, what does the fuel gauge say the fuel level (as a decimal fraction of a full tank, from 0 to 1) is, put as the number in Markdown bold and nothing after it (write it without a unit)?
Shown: **0.25**
